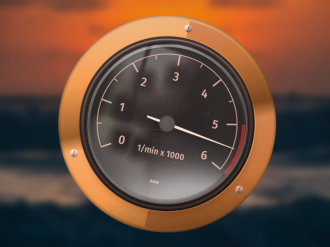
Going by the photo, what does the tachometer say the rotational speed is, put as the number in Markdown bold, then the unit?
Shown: **5500** rpm
